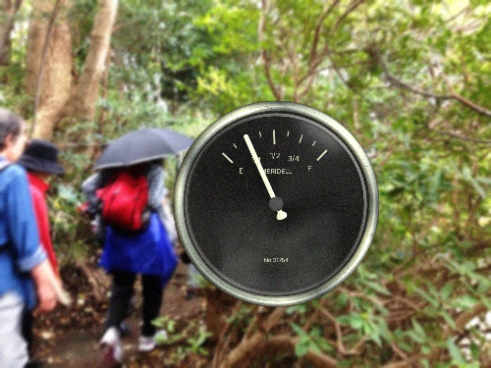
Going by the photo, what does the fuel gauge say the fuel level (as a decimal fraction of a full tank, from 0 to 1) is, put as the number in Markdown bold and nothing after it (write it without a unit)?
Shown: **0.25**
